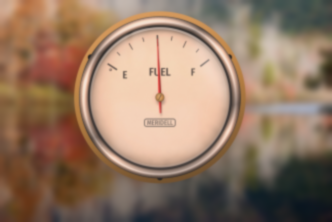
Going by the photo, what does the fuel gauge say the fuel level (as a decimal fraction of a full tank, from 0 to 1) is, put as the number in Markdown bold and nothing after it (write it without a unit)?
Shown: **0.5**
